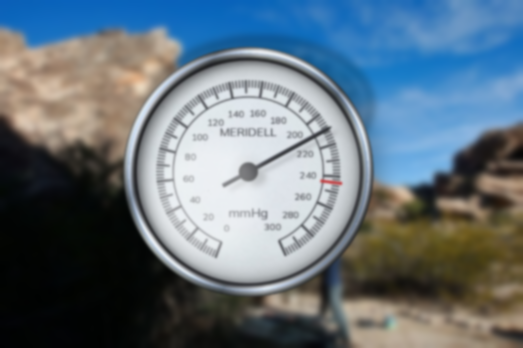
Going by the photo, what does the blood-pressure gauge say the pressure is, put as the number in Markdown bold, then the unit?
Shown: **210** mmHg
